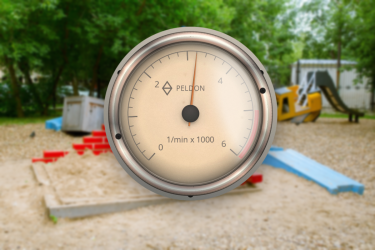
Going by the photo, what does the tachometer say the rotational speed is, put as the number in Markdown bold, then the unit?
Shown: **3200** rpm
